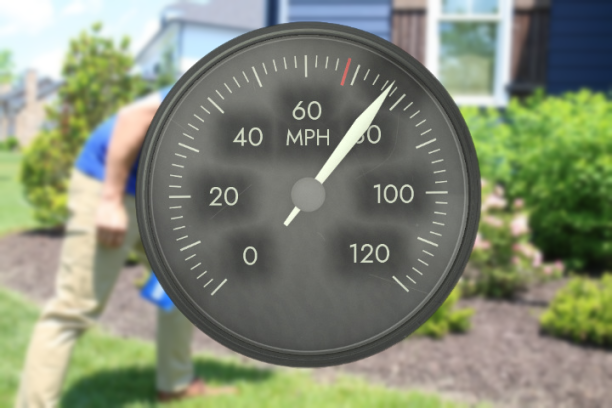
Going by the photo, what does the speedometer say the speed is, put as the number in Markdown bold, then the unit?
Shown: **77** mph
